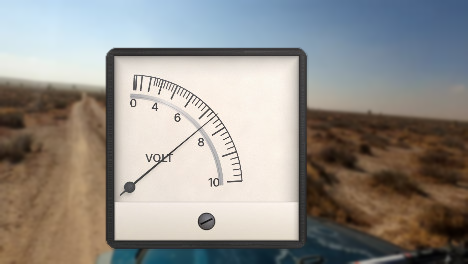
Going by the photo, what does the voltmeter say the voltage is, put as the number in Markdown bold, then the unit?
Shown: **7.4** V
